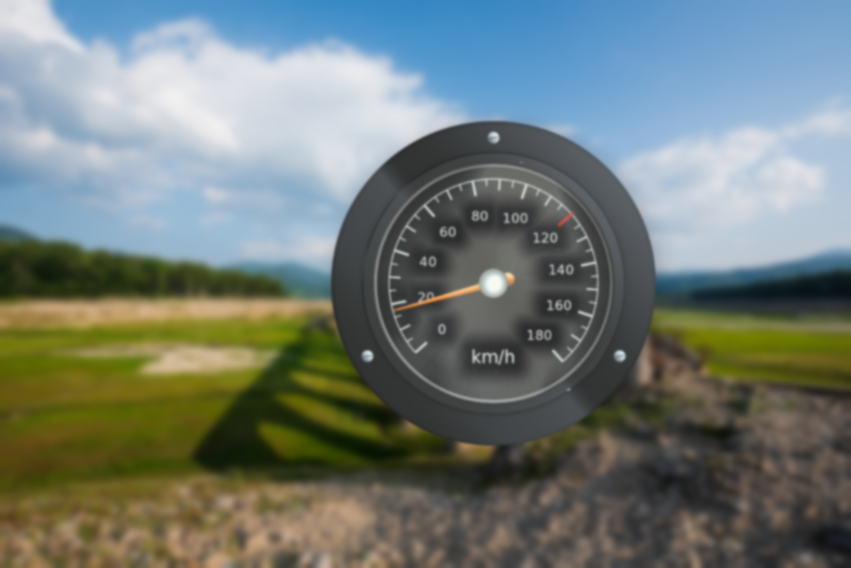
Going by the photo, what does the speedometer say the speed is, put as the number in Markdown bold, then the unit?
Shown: **17.5** km/h
